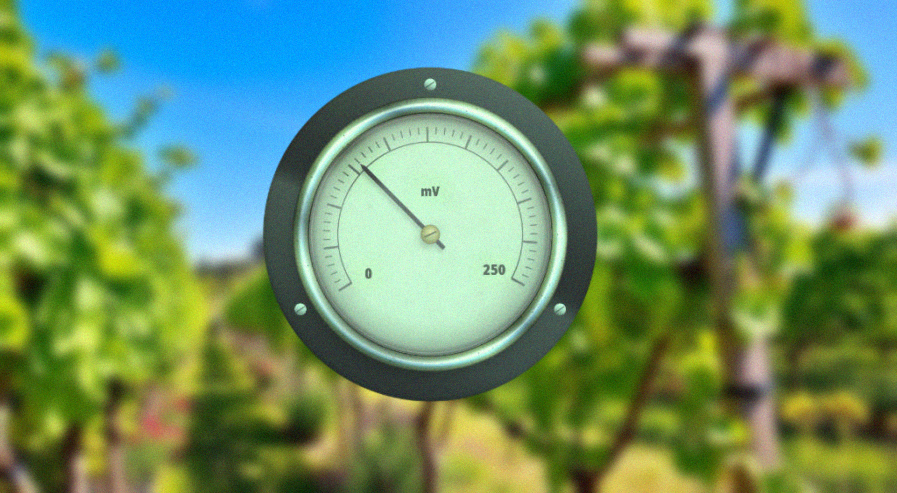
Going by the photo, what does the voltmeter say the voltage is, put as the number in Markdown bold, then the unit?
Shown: **80** mV
